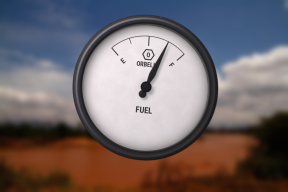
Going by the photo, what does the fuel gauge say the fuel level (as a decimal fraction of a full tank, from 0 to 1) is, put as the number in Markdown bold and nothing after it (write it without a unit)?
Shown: **0.75**
